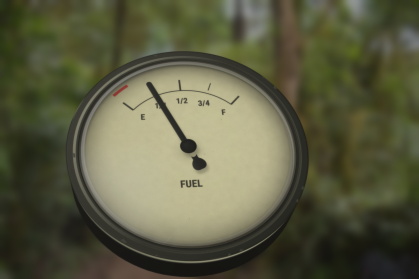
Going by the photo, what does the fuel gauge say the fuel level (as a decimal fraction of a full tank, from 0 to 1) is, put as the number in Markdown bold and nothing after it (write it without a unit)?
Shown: **0.25**
